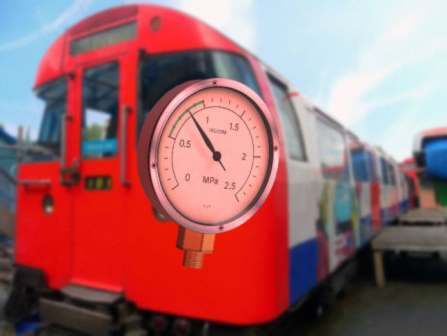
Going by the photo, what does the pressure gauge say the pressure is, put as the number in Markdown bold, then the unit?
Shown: **0.8** MPa
